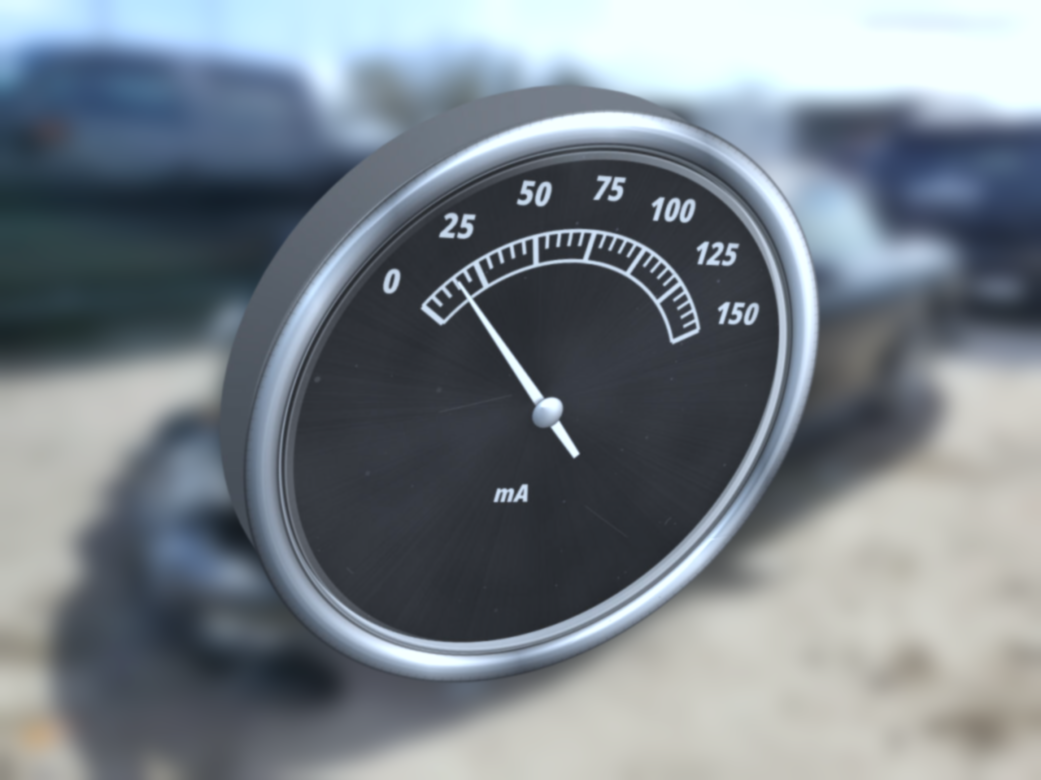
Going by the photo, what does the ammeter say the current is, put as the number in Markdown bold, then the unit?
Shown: **15** mA
